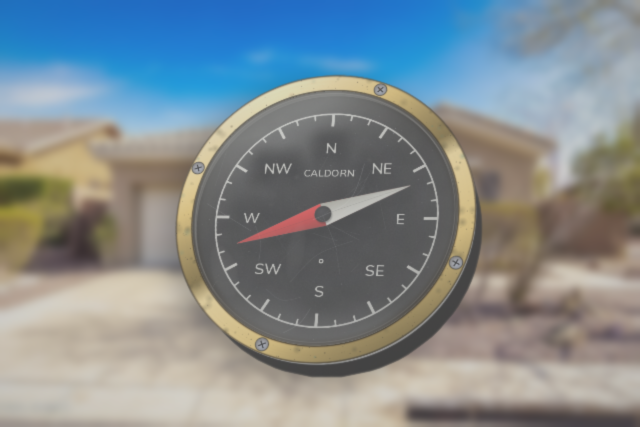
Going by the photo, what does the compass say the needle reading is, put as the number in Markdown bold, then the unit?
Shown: **250** °
